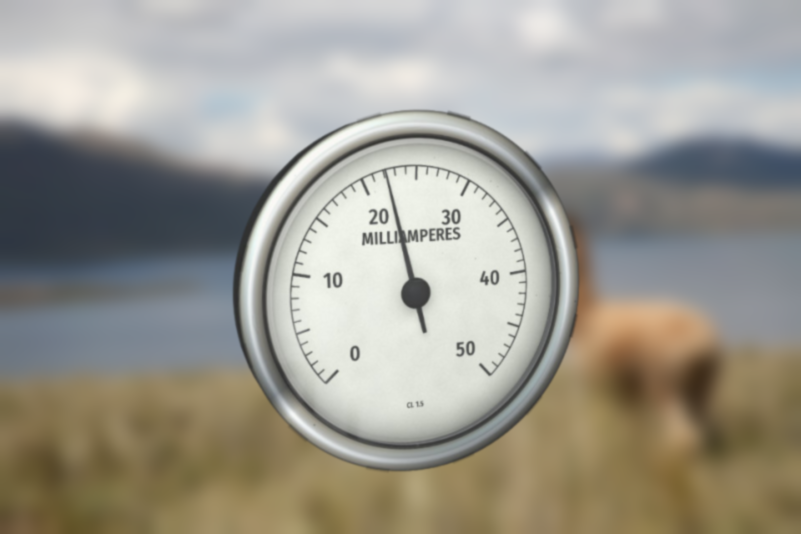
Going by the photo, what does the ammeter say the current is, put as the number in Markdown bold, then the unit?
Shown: **22** mA
